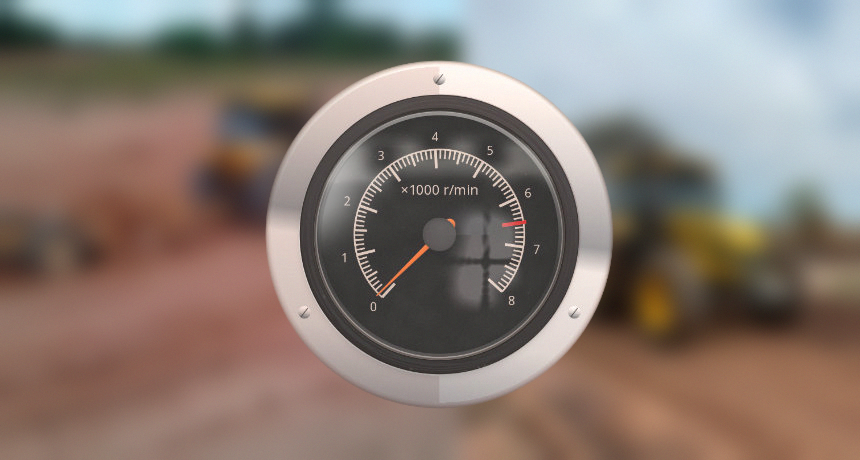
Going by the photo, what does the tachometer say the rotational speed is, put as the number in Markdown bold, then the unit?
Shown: **100** rpm
